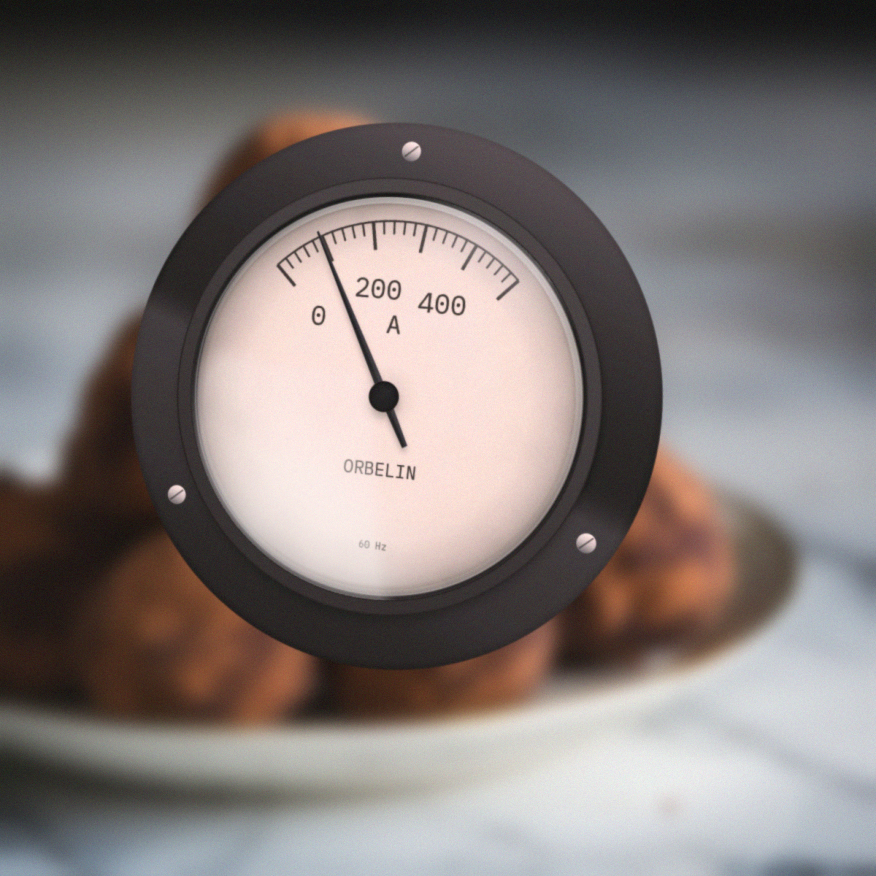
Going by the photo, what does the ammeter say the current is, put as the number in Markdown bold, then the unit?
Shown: **100** A
